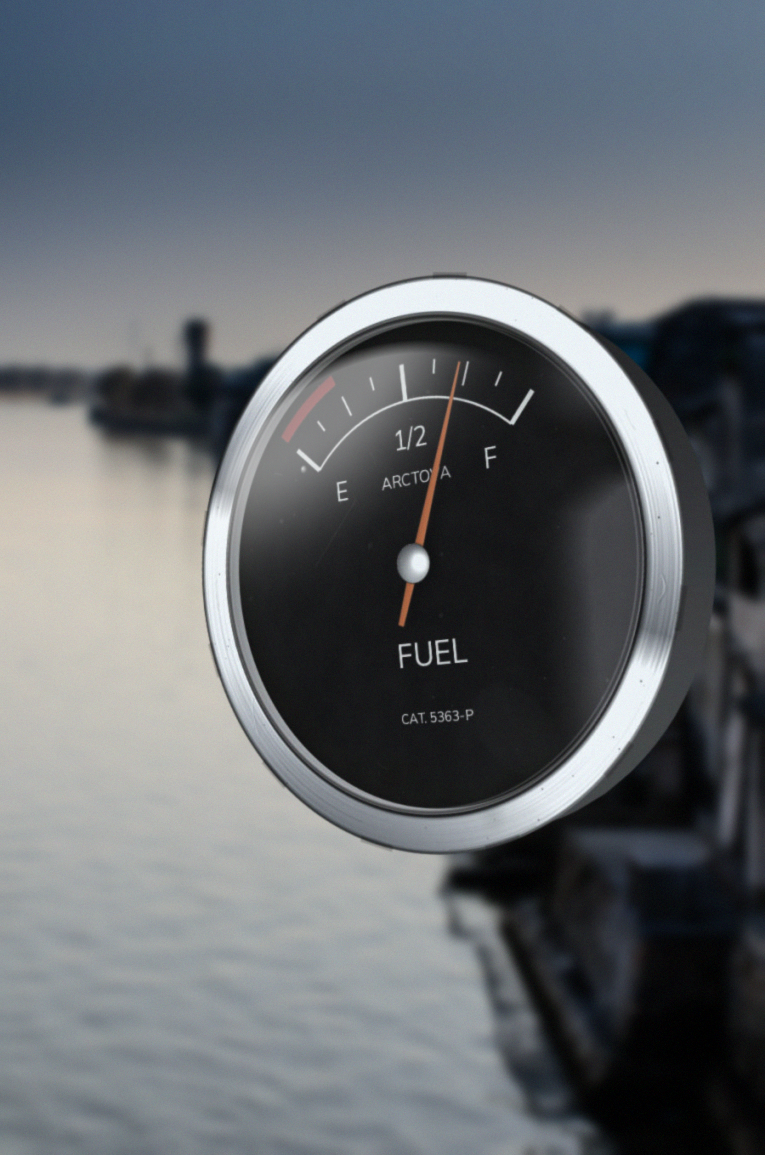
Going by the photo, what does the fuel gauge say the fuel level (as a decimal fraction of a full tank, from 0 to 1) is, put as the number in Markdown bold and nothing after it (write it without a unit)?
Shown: **0.75**
